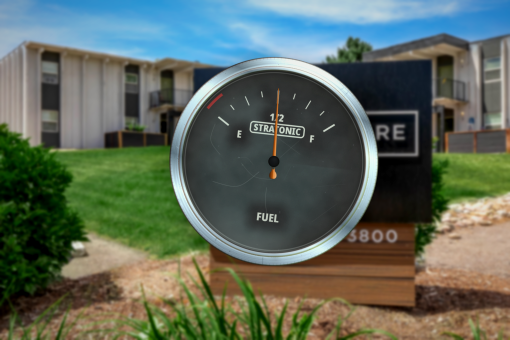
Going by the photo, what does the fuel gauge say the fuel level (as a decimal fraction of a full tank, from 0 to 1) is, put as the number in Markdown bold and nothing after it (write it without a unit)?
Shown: **0.5**
